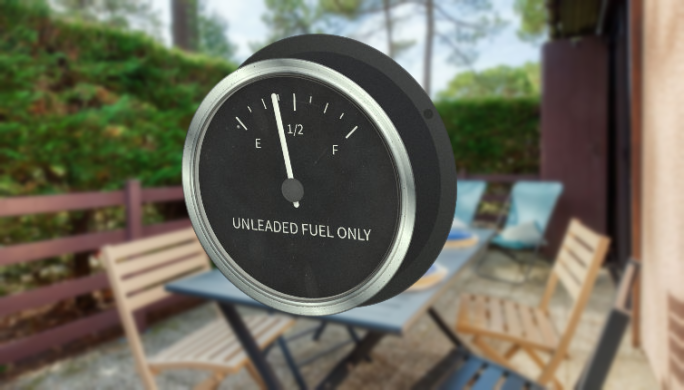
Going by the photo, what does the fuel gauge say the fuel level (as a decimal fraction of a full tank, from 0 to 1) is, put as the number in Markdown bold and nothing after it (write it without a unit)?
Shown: **0.375**
